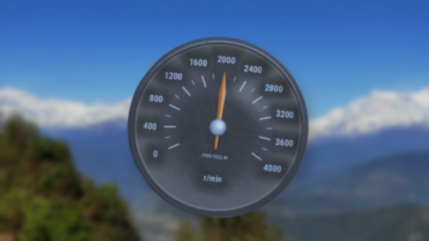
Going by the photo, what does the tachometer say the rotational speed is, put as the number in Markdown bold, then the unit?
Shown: **2000** rpm
